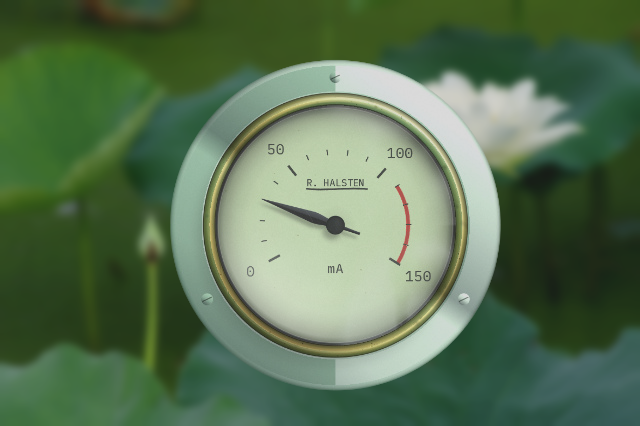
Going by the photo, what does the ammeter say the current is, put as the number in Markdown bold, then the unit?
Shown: **30** mA
